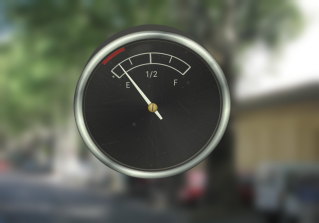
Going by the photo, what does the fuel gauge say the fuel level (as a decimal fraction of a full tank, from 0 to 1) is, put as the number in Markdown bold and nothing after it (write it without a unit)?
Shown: **0.125**
